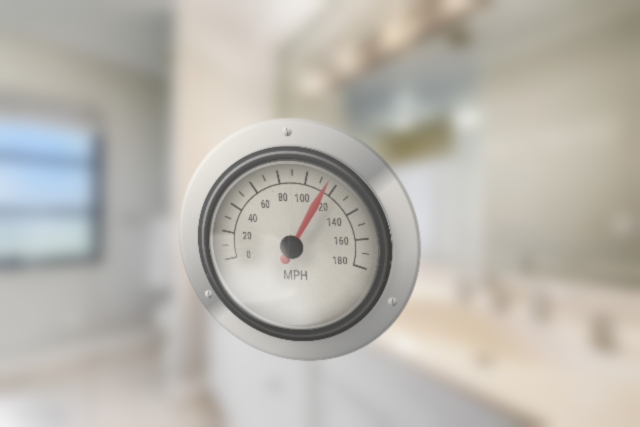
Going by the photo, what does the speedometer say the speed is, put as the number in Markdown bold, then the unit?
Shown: **115** mph
